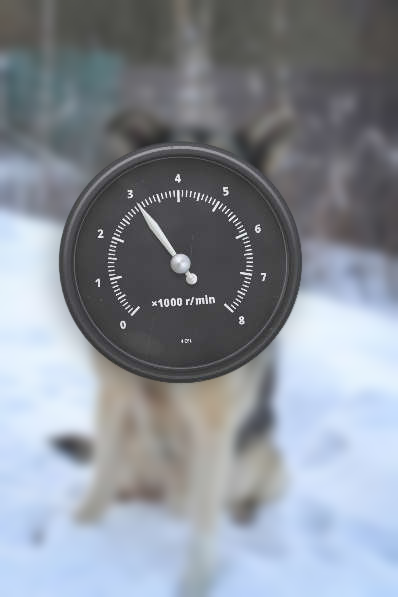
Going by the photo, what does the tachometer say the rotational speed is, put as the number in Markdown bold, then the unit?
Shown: **3000** rpm
